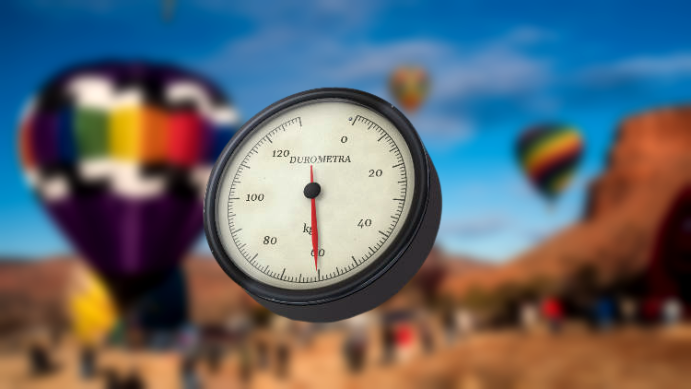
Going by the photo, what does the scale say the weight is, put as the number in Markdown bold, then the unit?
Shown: **60** kg
